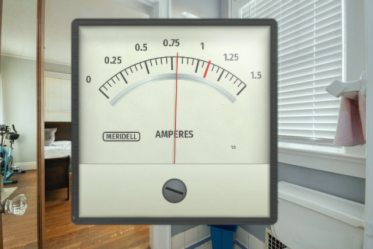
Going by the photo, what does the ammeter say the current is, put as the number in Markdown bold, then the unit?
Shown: **0.8** A
